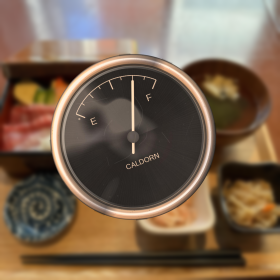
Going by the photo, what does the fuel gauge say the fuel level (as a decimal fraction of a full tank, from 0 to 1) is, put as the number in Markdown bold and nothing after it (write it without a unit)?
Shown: **0.75**
